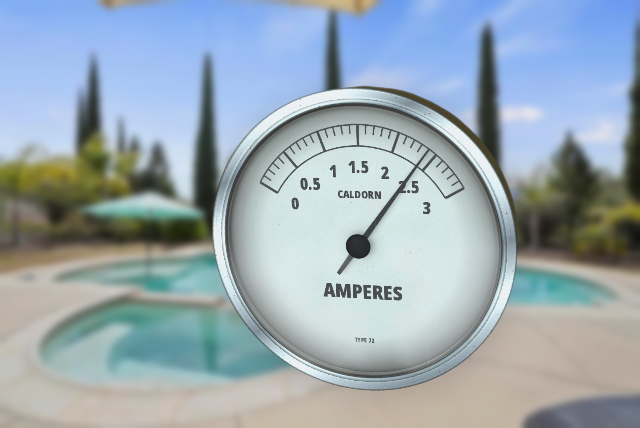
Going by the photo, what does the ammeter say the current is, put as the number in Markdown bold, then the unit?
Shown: **2.4** A
